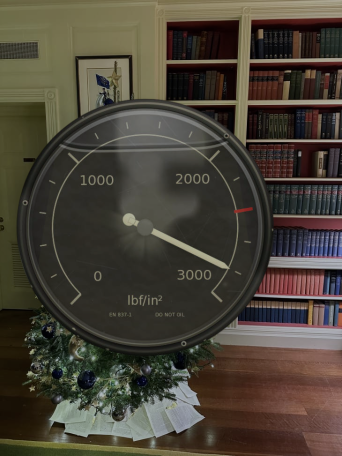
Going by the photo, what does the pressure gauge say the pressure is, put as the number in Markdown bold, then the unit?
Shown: **2800** psi
